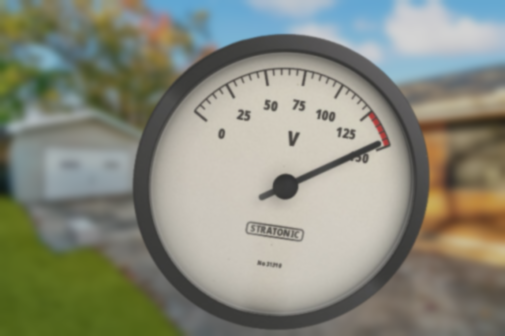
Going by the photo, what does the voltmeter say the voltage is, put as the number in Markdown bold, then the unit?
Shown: **145** V
